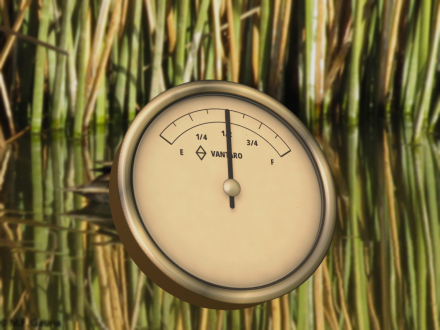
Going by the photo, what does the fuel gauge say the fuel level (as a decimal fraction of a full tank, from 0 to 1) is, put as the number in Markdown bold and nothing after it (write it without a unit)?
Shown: **0.5**
